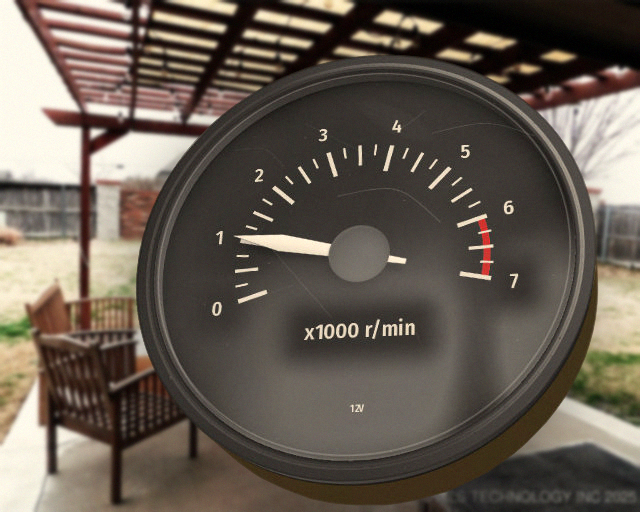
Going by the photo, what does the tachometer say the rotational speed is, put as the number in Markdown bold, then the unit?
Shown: **1000** rpm
